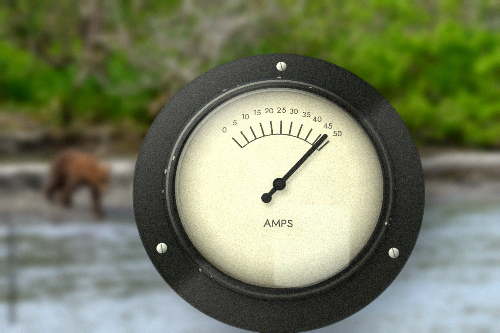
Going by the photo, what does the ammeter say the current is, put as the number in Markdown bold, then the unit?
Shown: **47.5** A
